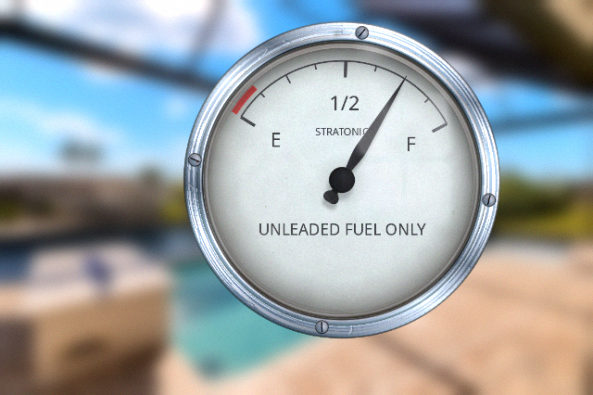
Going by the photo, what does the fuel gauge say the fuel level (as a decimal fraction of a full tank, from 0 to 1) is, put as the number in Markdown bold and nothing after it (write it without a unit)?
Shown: **0.75**
